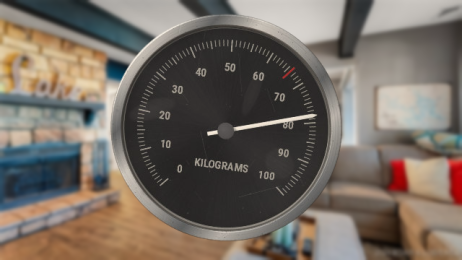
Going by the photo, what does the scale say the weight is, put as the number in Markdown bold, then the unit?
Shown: **78** kg
